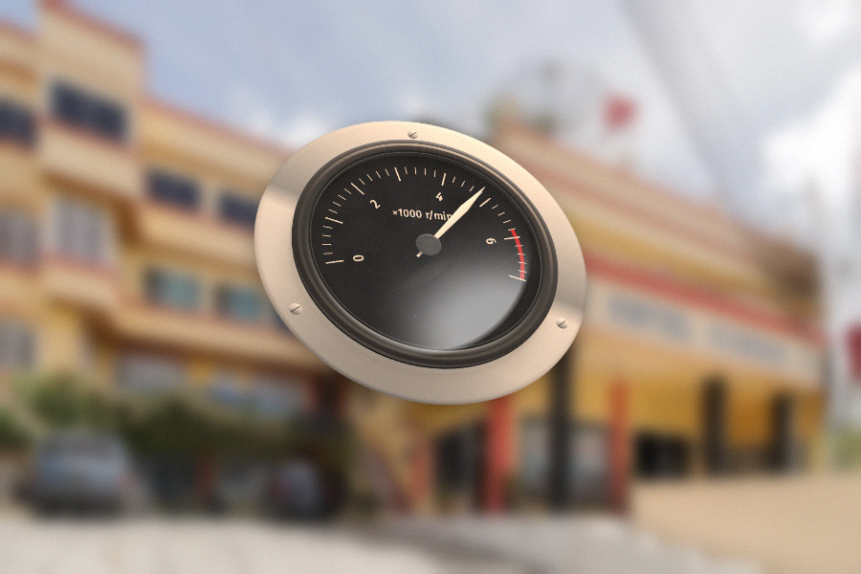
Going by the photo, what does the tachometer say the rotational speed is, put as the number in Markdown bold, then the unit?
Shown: **4800** rpm
